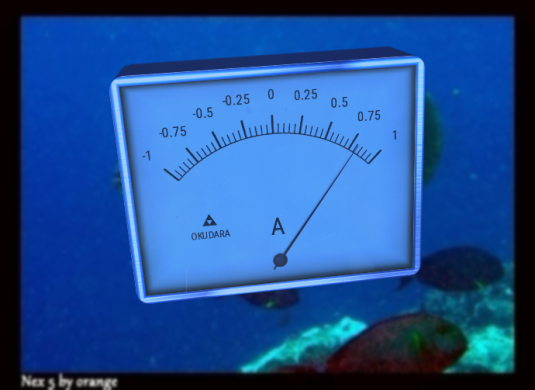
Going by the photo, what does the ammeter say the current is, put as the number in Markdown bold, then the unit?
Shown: **0.8** A
